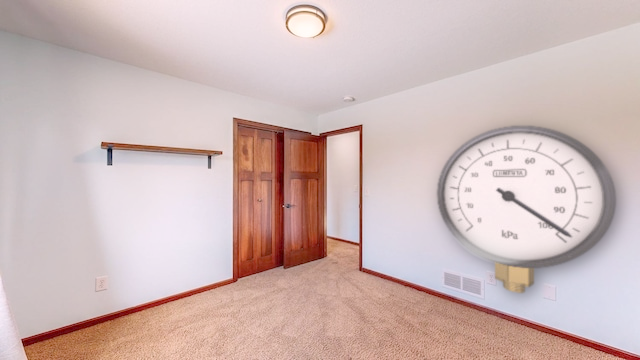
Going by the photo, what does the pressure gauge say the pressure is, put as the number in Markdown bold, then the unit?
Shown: **97.5** kPa
